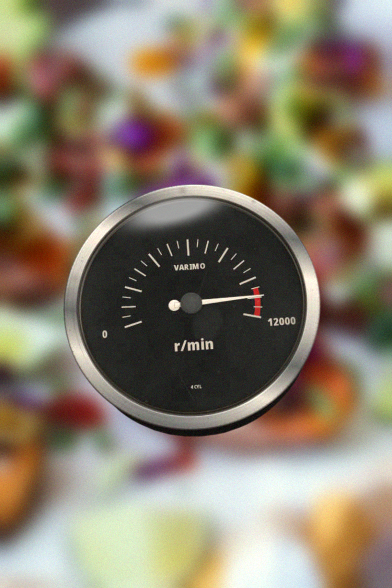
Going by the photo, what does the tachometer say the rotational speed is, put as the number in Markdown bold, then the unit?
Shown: **11000** rpm
